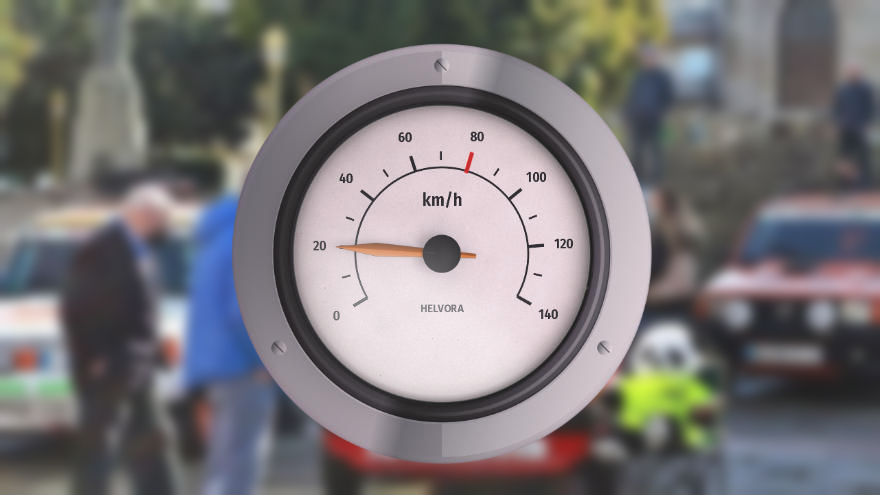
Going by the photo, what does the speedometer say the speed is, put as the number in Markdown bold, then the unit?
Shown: **20** km/h
